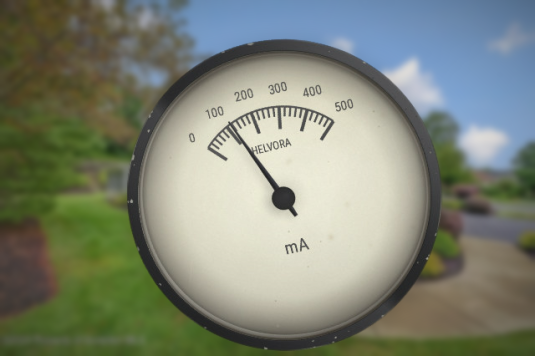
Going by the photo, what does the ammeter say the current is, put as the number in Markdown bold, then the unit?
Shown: **120** mA
